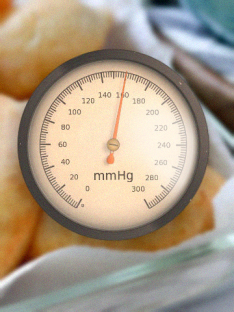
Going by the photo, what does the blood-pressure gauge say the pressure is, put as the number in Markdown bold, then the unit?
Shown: **160** mmHg
